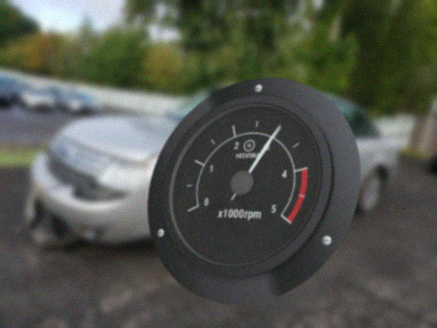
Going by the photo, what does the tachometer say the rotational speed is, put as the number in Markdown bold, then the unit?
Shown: **3000** rpm
